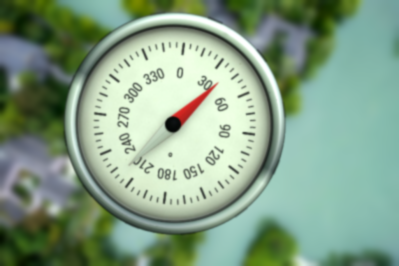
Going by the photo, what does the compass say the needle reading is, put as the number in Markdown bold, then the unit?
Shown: **40** °
